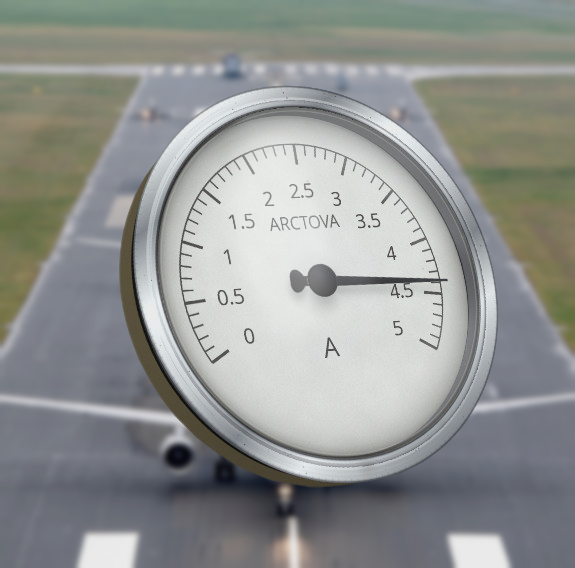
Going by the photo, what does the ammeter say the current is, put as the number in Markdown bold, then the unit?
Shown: **4.4** A
